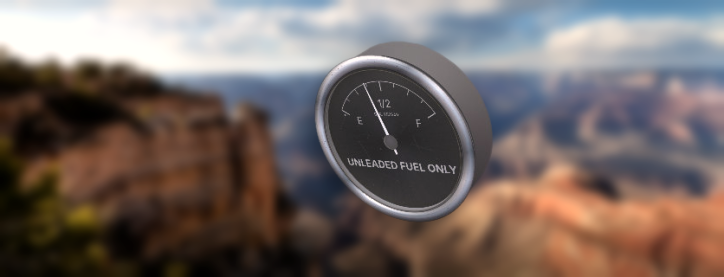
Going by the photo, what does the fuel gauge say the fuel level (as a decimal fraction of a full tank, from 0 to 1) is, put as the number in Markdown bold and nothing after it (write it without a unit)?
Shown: **0.375**
